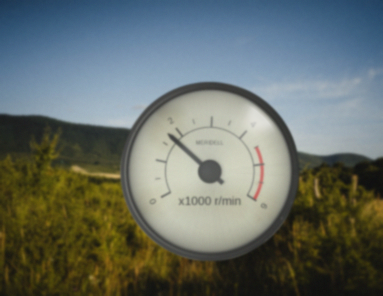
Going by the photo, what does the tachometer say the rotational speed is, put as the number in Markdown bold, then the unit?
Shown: **1750** rpm
